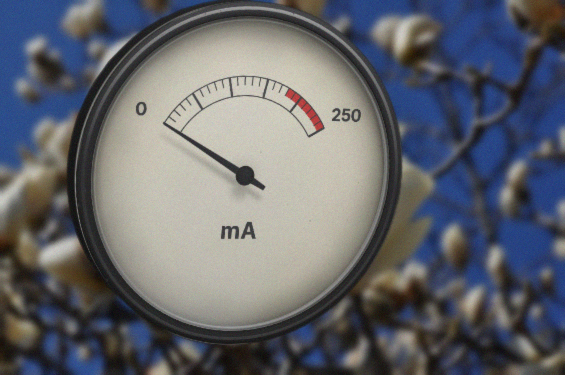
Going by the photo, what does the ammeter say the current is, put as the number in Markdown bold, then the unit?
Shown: **0** mA
